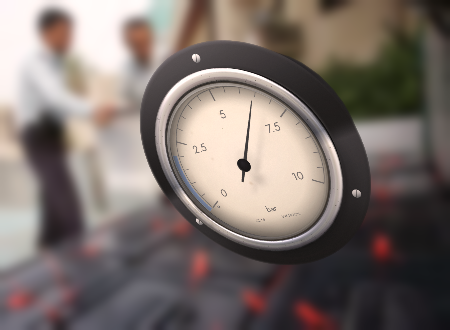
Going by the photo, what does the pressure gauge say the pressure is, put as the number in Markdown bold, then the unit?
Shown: **6.5** bar
